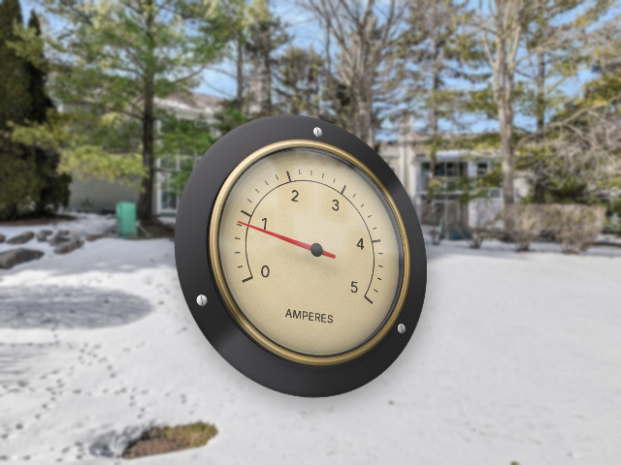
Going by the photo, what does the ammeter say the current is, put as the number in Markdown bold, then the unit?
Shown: **0.8** A
